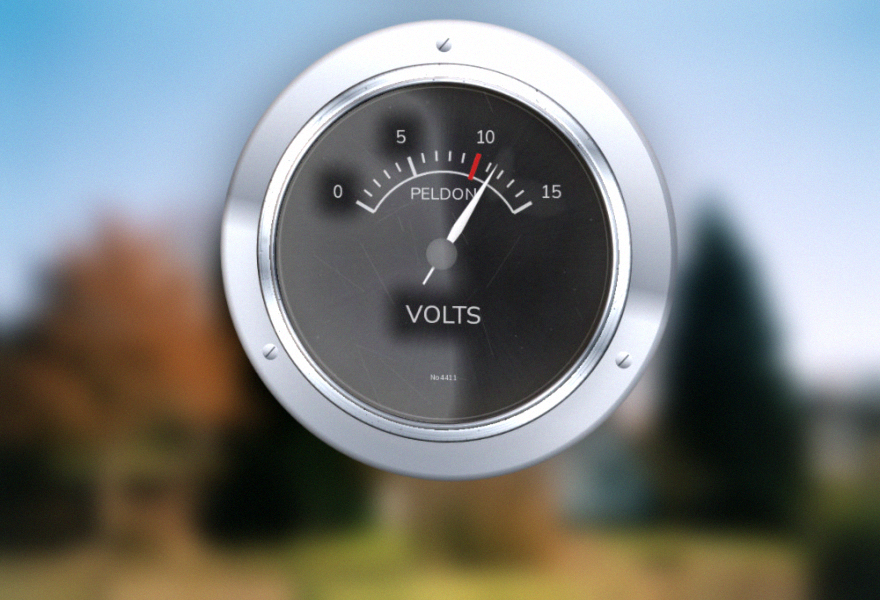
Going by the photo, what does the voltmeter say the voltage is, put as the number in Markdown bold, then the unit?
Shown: **11.5** V
